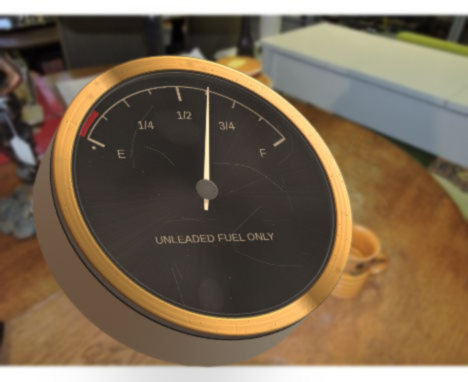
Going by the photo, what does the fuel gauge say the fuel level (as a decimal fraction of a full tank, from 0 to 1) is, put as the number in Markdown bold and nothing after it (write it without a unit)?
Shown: **0.625**
